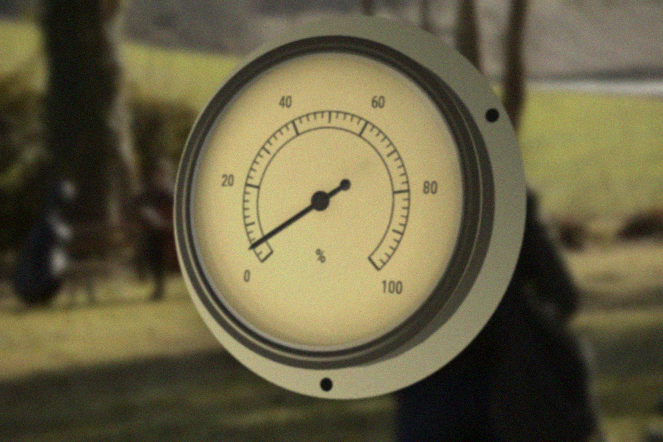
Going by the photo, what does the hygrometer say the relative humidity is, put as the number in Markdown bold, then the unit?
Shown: **4** %
